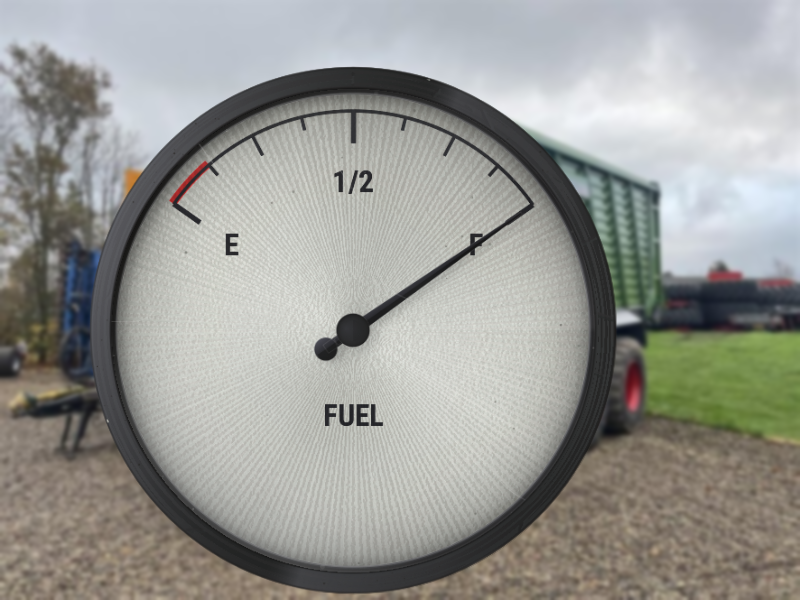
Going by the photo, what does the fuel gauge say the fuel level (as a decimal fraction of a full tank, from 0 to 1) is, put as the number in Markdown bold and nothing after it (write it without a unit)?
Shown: **1**
